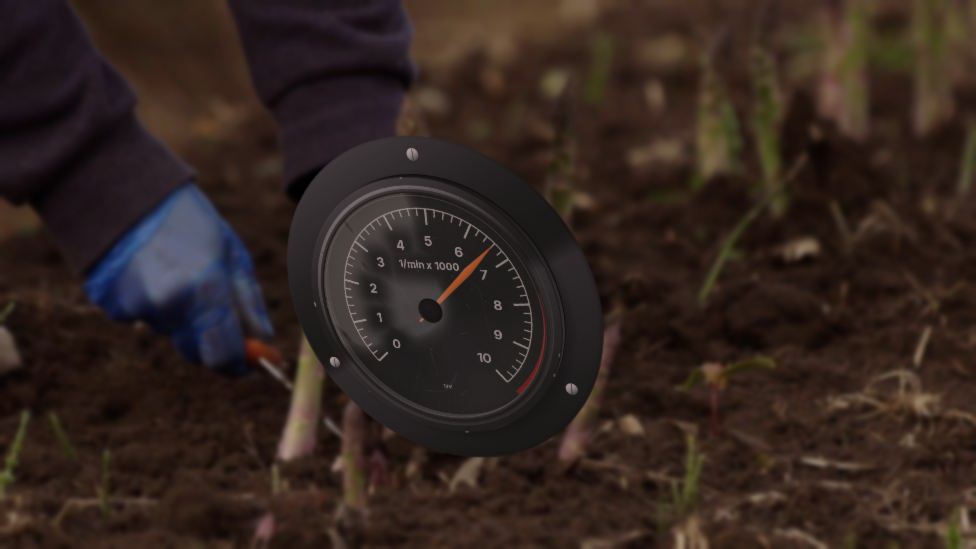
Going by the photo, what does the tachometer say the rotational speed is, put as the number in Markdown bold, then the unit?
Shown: **6600** rpm
